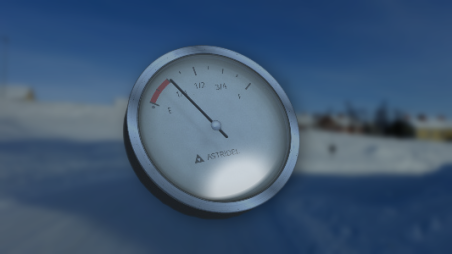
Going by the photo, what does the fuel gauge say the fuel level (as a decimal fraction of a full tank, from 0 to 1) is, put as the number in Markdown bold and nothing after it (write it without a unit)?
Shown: **0.25**
